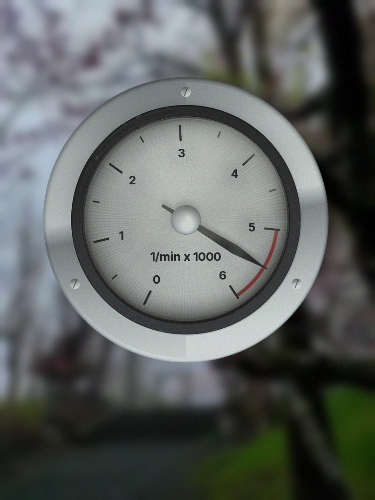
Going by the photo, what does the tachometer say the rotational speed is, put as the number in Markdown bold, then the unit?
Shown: **5500** rpm
